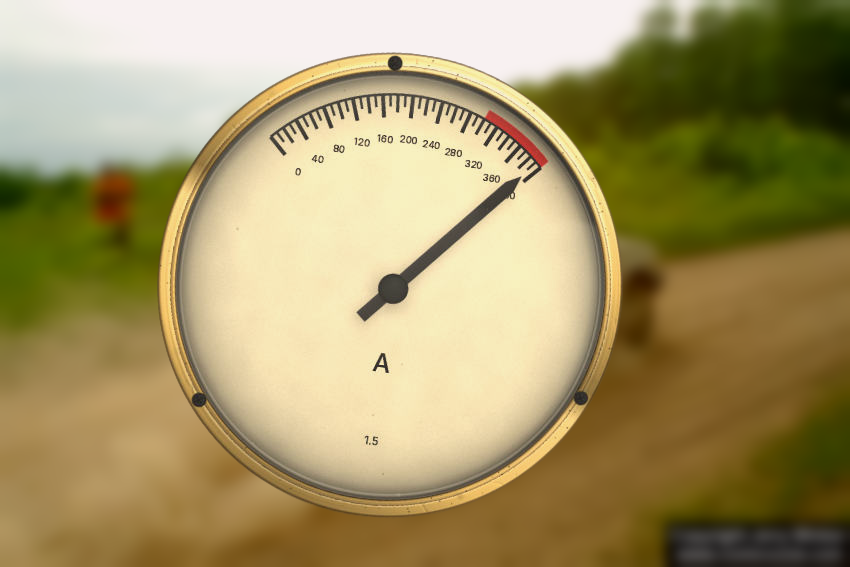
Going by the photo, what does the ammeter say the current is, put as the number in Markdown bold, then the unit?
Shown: **390** A
